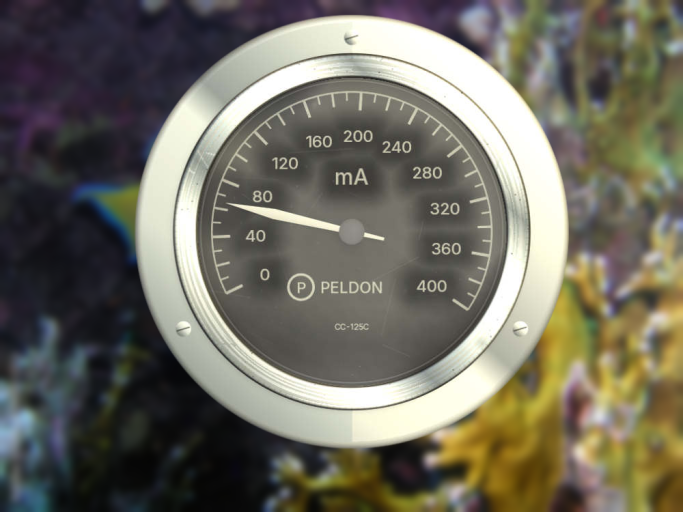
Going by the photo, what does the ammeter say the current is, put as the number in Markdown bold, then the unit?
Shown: **65** mA
